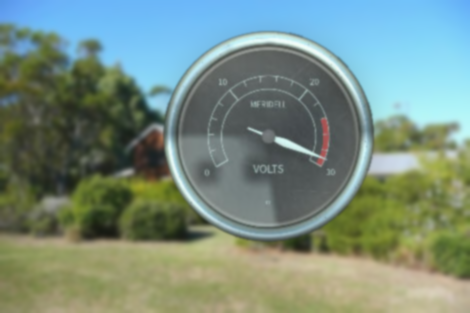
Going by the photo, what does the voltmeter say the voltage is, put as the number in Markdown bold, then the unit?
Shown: **29** V
